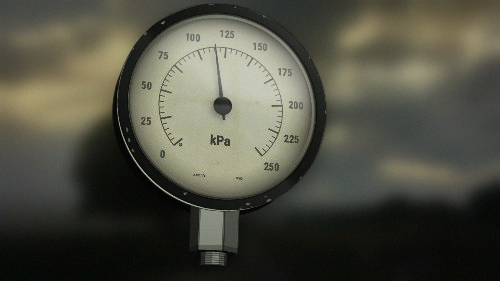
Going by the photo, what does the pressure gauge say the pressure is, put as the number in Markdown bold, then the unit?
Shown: **115** kPa
